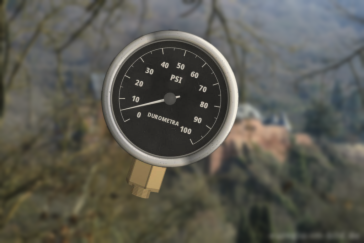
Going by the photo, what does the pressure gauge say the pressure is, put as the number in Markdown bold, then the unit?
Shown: **5** psi
